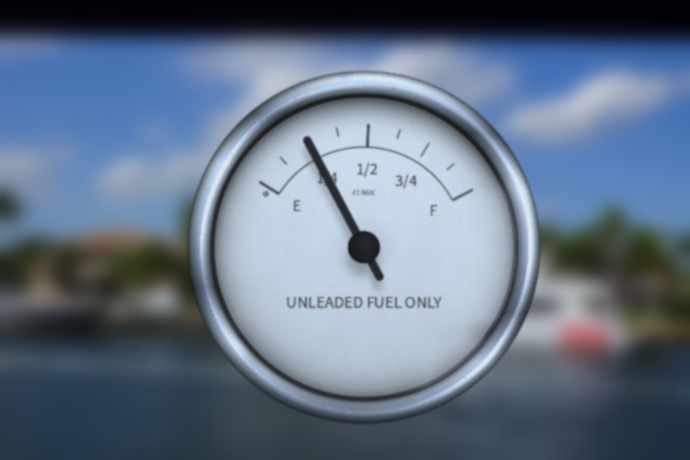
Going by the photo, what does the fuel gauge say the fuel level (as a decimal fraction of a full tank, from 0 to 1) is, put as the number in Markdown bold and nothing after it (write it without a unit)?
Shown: **0.25**
